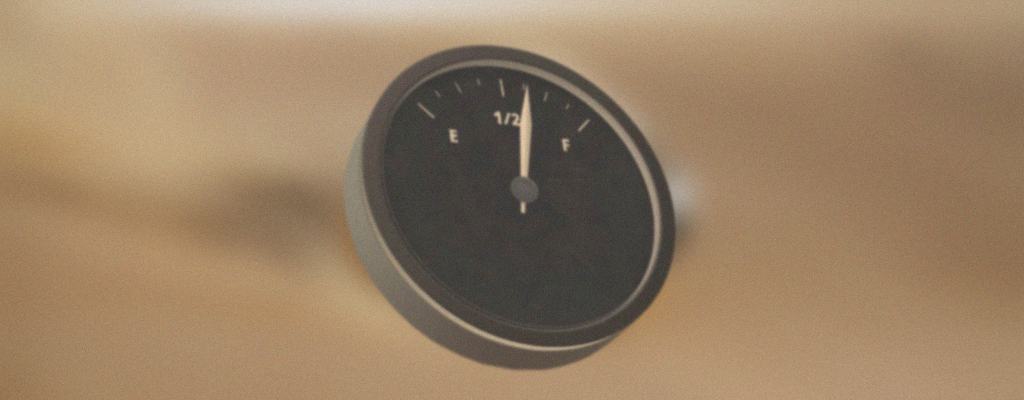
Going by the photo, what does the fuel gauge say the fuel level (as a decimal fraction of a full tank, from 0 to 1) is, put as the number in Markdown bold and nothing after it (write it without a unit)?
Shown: **0.625**
